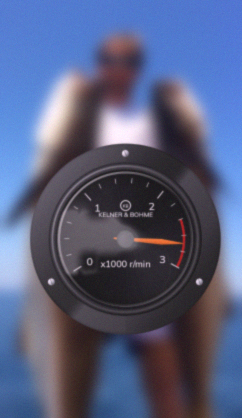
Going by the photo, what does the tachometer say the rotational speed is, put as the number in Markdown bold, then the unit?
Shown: **2700** rpm
